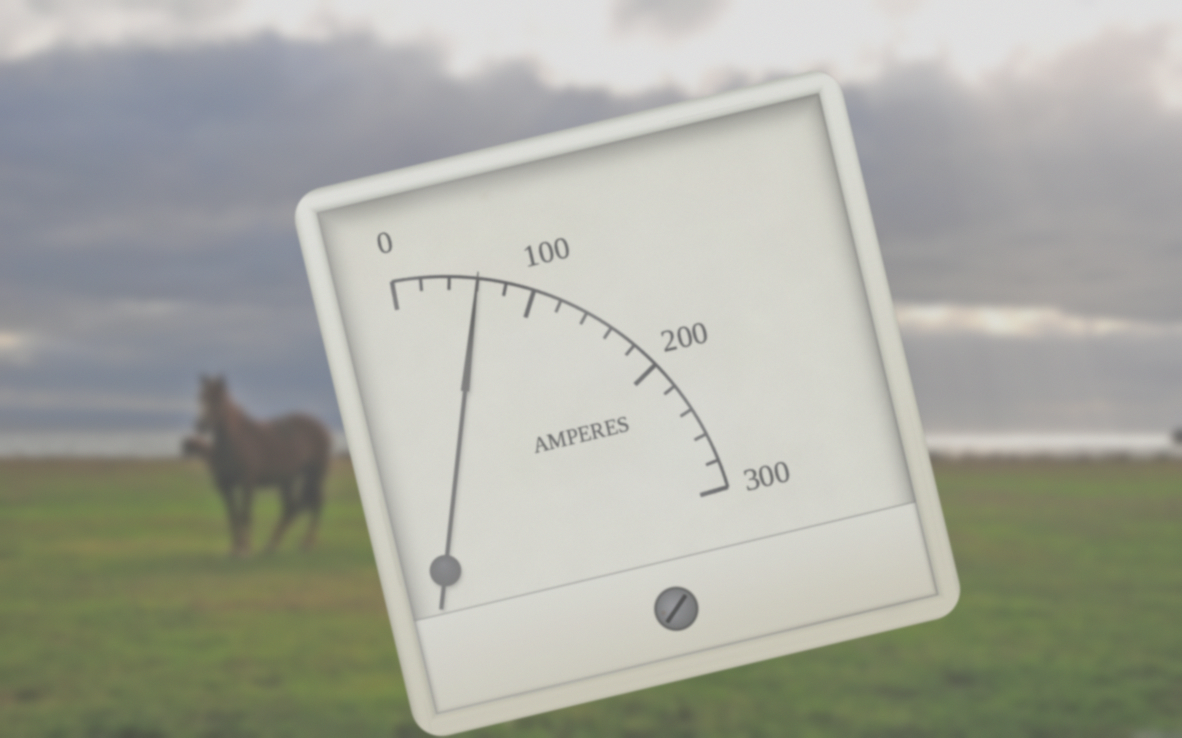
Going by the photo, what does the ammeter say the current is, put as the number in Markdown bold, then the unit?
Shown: **60** A
